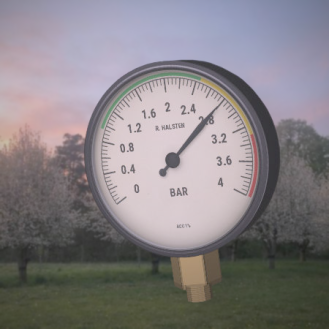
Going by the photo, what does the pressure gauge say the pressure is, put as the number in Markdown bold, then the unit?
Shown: **2.8** bar
